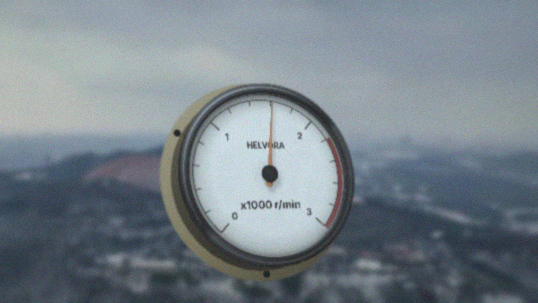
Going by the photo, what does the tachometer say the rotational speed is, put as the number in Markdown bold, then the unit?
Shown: **1600** rpm
